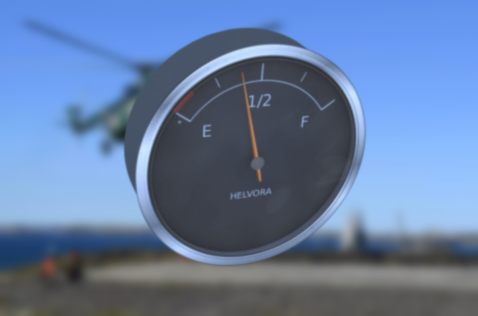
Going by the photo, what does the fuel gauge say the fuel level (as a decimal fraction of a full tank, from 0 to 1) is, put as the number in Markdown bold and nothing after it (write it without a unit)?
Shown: **0.375**
